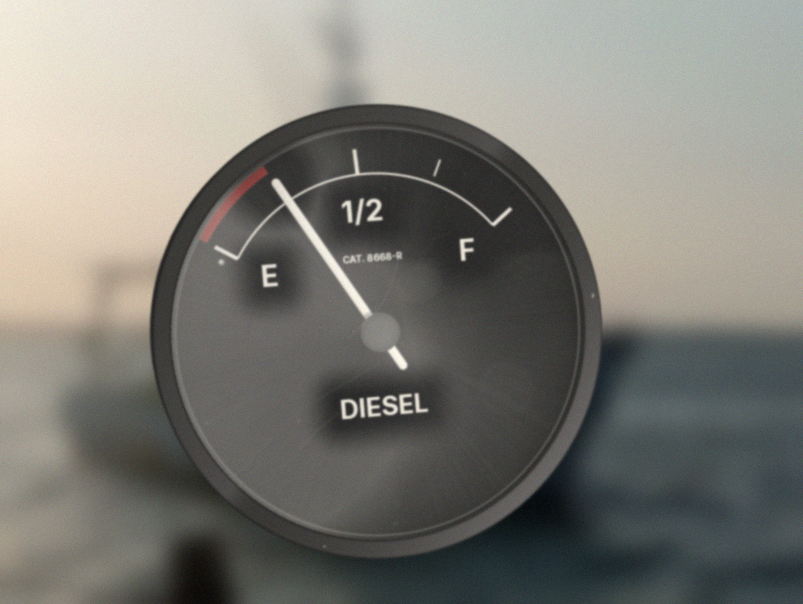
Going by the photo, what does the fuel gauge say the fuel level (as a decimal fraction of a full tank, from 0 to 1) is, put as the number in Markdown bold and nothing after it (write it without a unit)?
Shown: **0.25**
